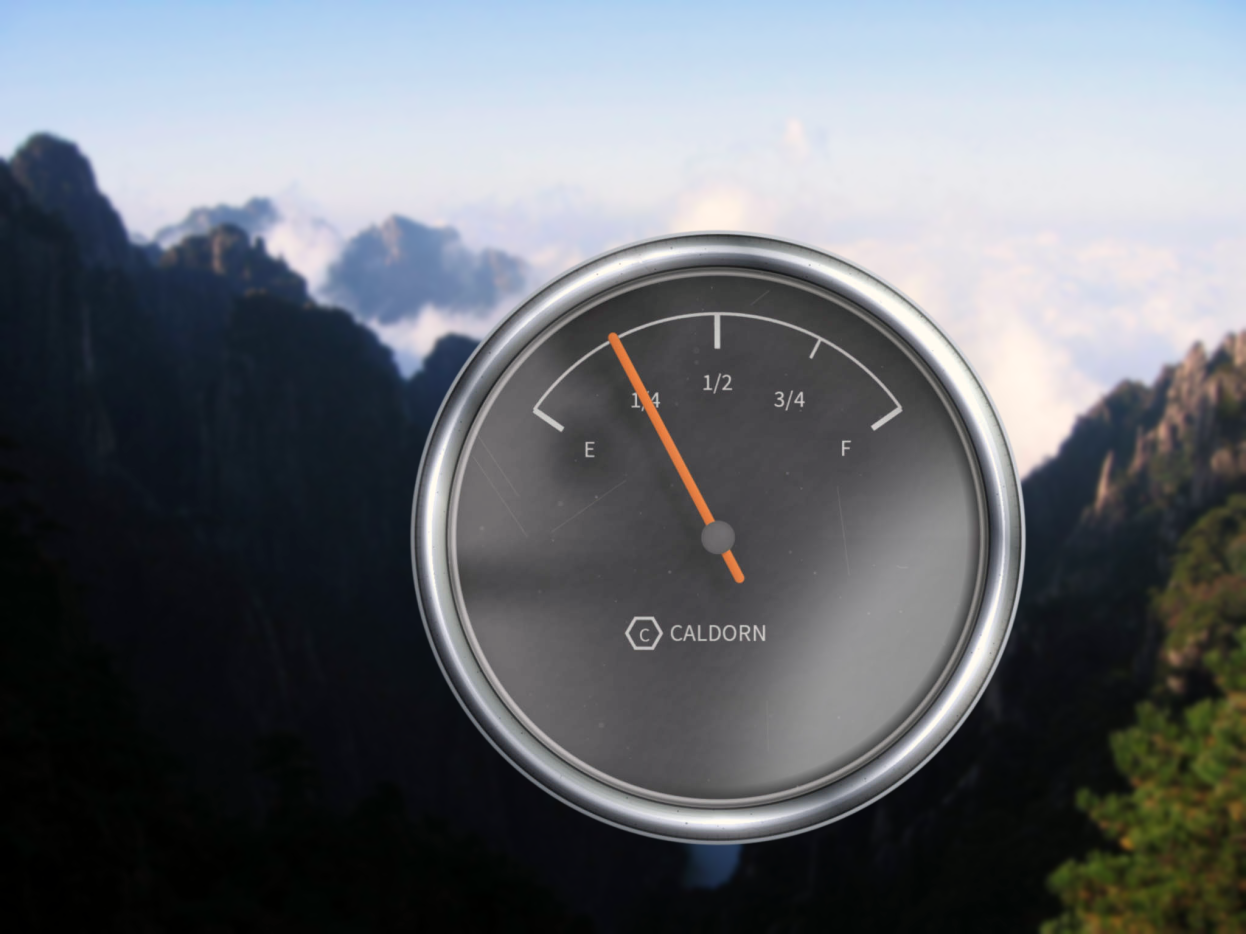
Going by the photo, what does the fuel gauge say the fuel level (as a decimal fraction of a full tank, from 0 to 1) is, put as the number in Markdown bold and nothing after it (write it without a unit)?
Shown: **0.25**
